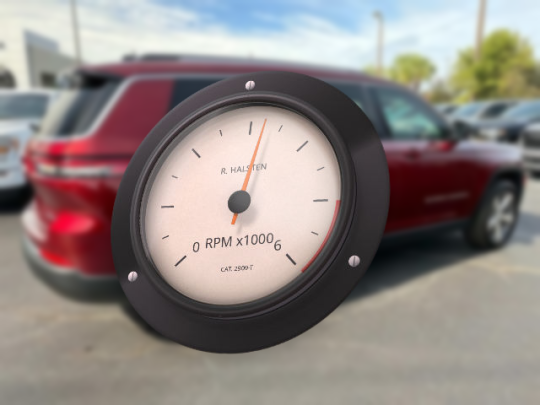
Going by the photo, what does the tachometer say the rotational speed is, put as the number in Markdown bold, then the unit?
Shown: **3250** rpm
